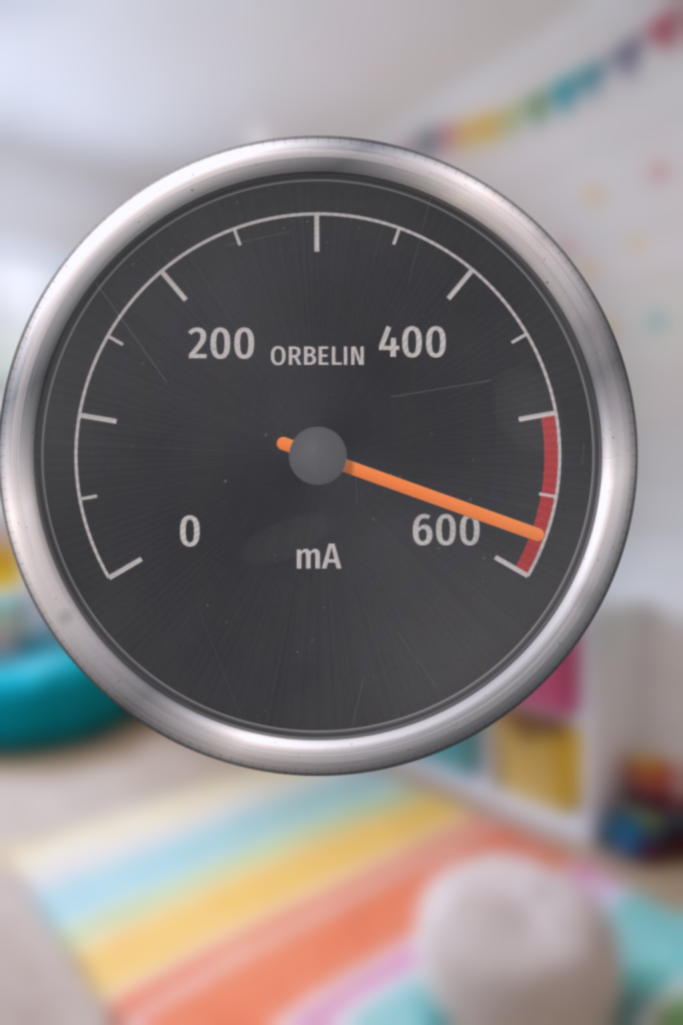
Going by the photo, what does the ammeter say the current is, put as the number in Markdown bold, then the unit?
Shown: **575** mA
